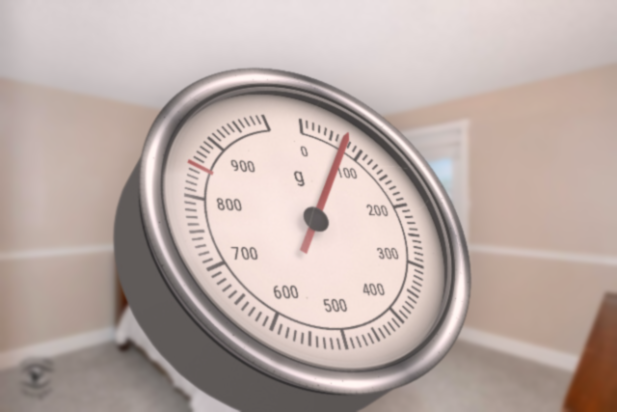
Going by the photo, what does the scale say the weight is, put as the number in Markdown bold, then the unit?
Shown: **70** g
